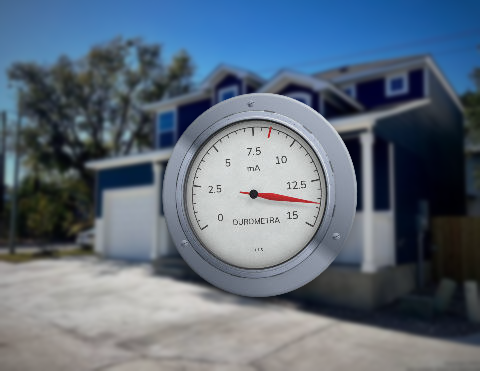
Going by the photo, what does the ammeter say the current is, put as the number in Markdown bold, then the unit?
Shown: **13.75** mA
